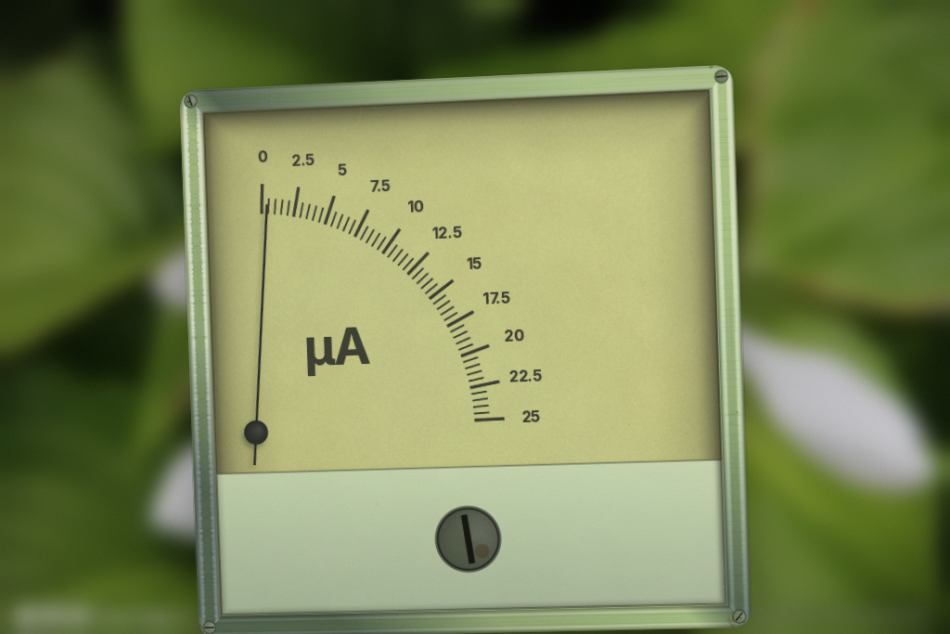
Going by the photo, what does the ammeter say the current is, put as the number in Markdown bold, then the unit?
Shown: **0.5** µA
